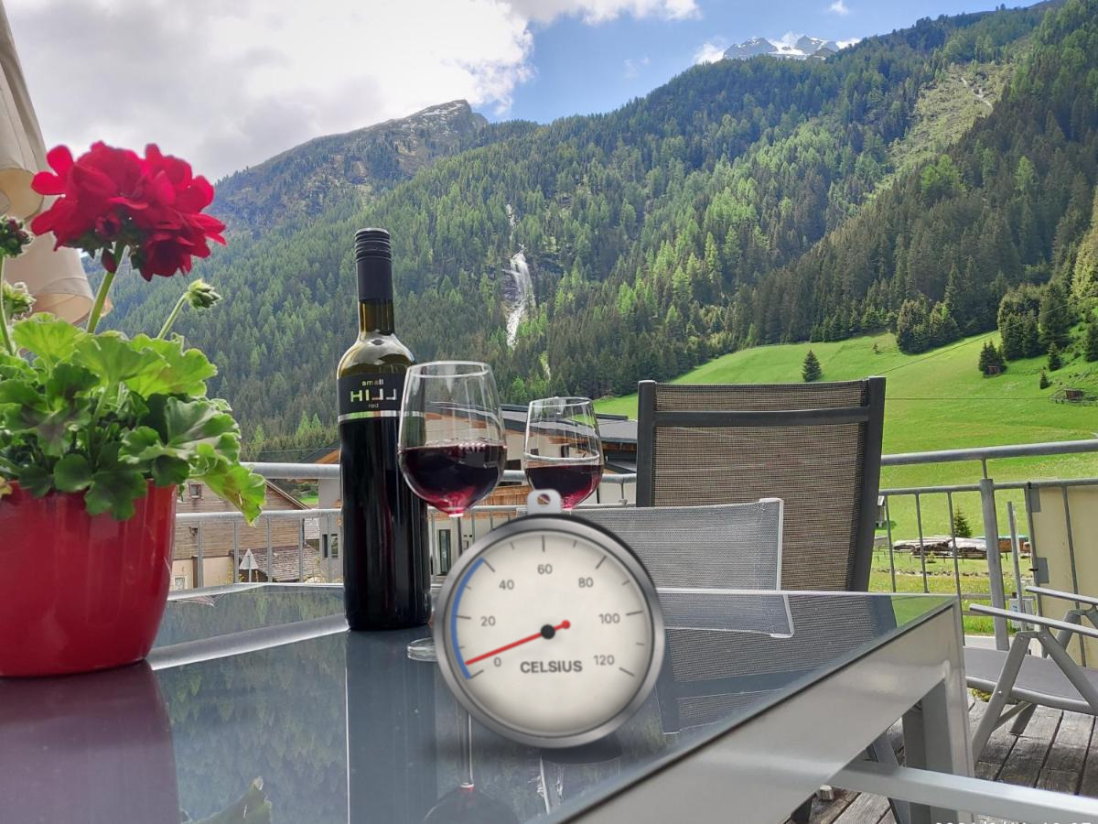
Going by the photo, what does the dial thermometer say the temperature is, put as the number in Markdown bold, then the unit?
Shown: **5** °C
